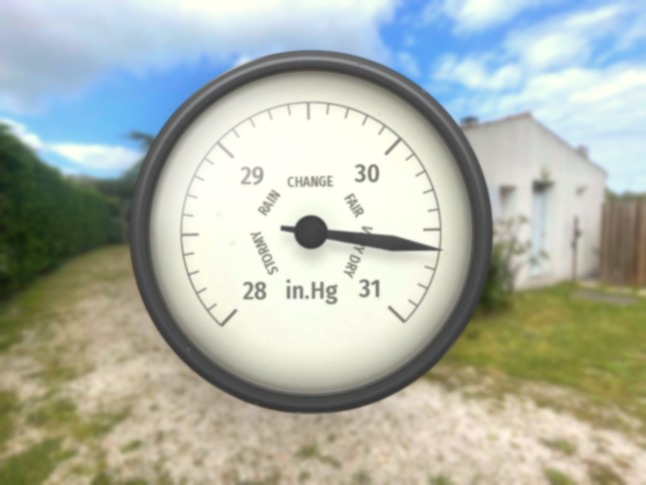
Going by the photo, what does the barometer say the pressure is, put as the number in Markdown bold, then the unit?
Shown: **30.6** inHg
